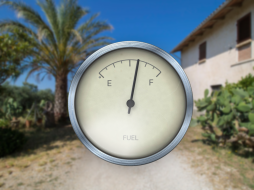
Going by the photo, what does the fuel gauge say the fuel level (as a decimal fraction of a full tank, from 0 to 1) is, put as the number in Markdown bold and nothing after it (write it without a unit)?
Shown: **0.625**
